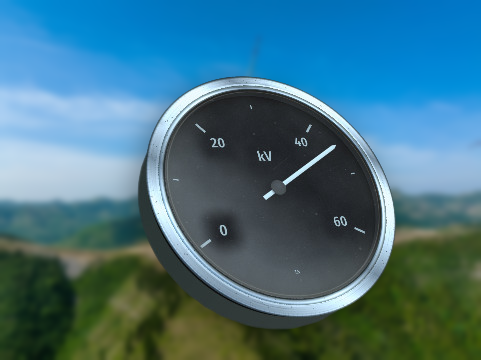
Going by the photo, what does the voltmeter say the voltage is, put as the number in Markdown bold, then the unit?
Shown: **45** kV
